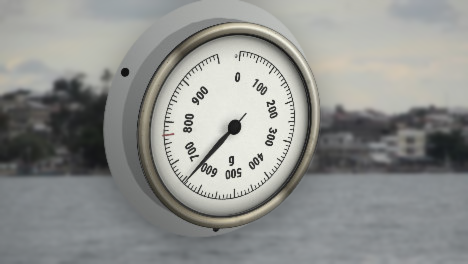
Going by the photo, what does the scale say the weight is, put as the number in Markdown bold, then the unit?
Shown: **650** g
